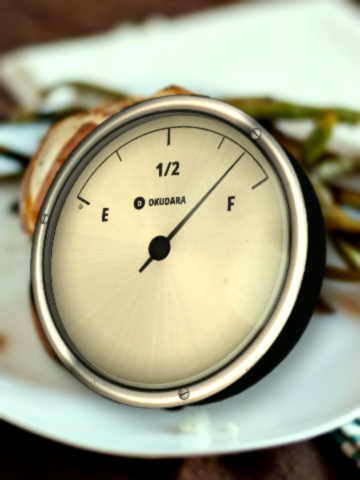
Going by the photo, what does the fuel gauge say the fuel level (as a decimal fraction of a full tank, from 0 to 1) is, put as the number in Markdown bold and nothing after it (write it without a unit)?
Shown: **0.875**
